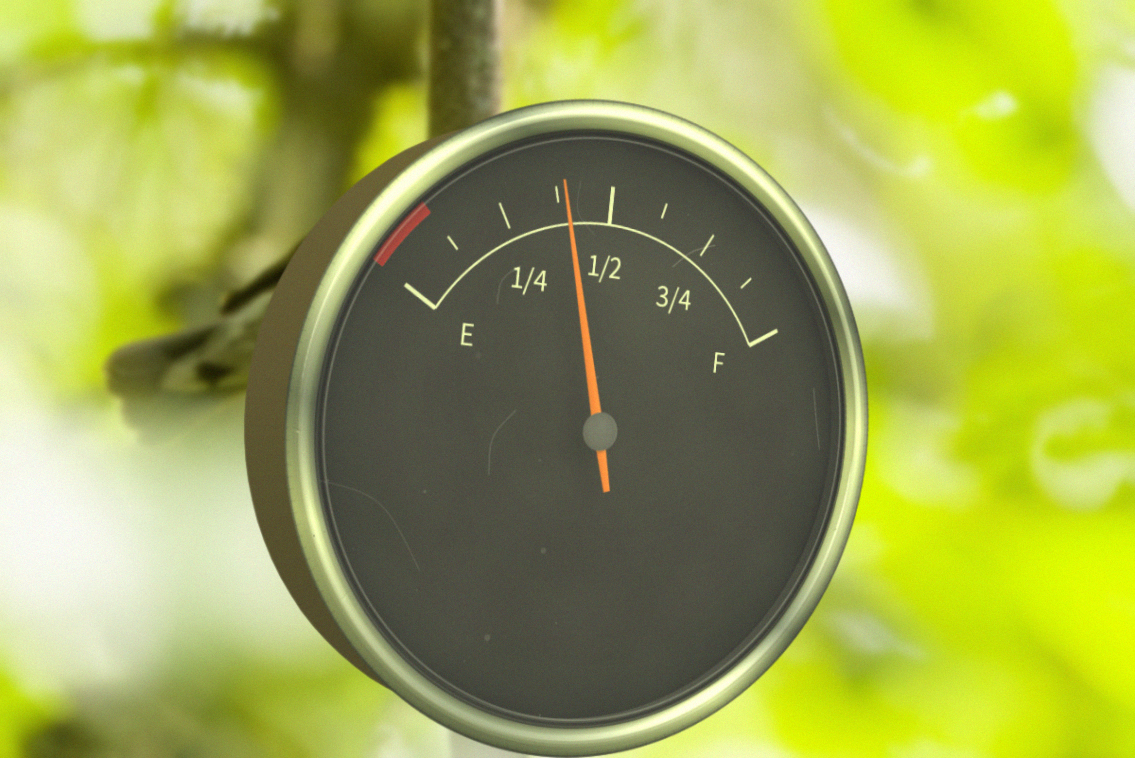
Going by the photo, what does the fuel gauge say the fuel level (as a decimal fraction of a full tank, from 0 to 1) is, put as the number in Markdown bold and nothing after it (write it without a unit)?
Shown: **0.375**
